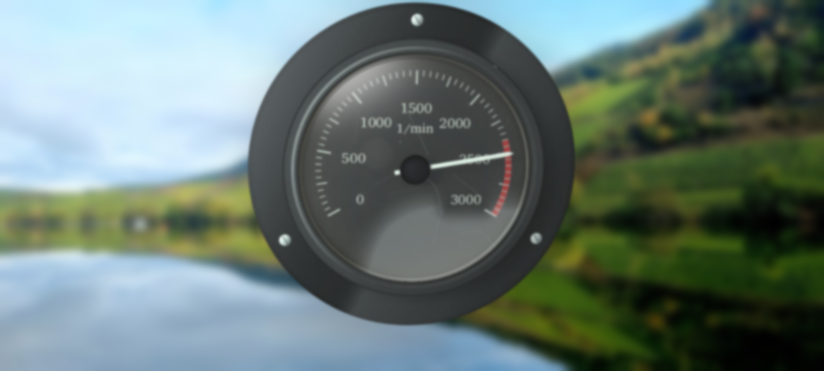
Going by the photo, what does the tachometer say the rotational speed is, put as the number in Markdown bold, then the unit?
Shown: **2500** rpm
